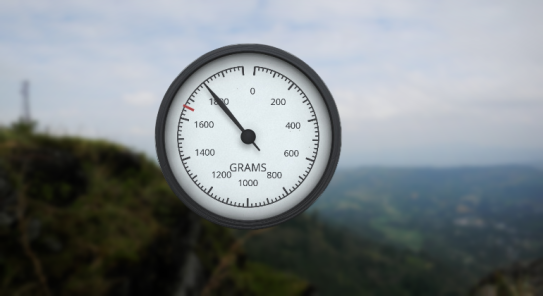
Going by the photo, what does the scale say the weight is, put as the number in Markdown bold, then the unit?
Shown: **1800** g
